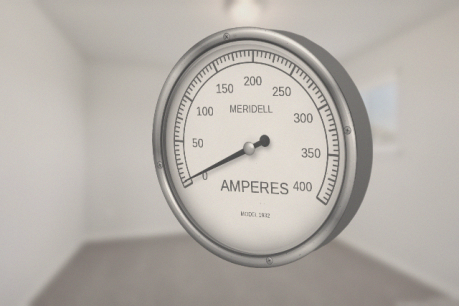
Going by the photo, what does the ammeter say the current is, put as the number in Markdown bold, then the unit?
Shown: **5** A
